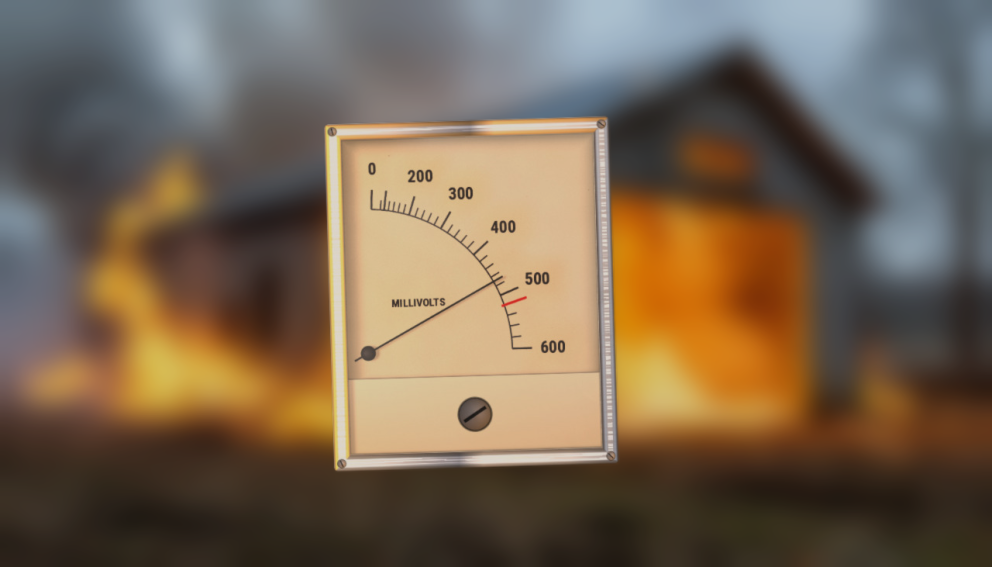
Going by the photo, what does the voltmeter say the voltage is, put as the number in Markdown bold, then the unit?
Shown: **470** mV
